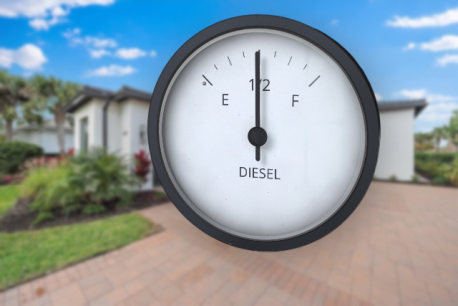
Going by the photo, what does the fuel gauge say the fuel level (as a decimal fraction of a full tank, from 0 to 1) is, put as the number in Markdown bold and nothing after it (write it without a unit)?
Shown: **0.5**
